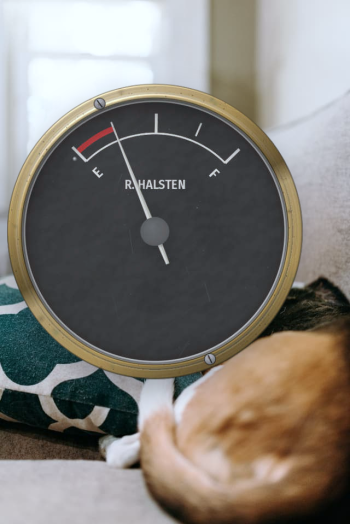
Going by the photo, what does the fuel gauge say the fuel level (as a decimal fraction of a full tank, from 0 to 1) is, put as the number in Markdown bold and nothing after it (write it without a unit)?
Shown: **0.25**
